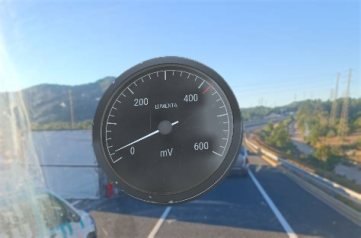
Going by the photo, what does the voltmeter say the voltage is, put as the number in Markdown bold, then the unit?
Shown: **20** mV
